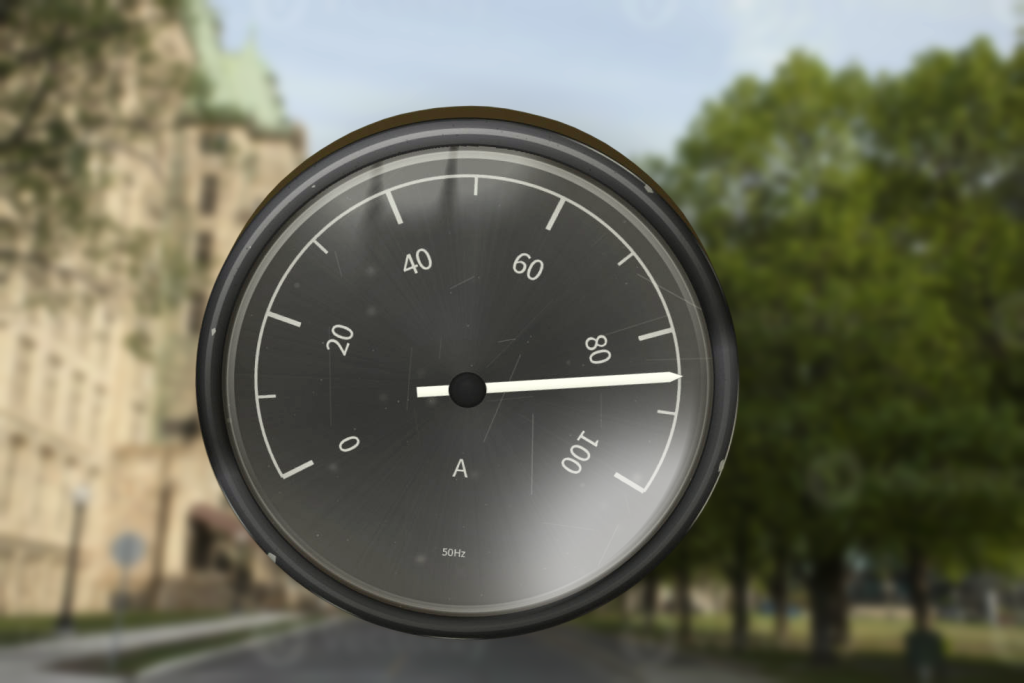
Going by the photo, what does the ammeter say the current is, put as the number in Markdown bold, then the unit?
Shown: **85** A
